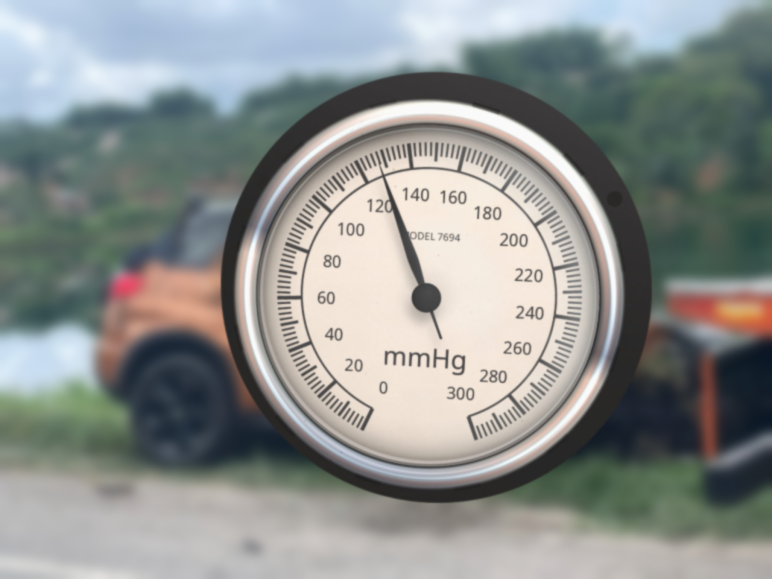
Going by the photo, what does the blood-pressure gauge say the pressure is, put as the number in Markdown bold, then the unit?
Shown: **128** mmHg
